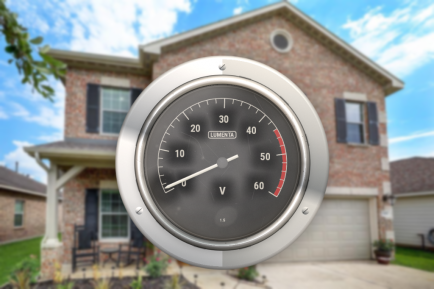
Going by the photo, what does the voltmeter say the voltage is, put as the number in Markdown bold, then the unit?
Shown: **1** V
